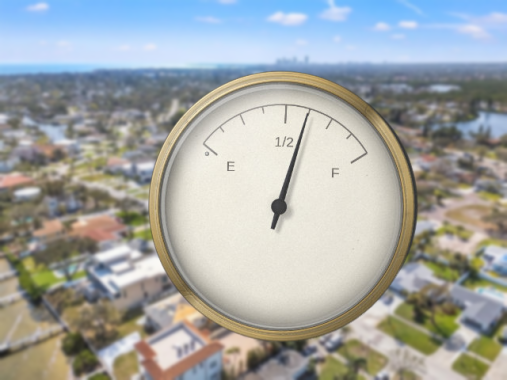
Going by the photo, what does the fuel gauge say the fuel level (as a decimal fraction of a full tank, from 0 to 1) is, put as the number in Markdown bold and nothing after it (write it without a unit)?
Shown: **0.625**
